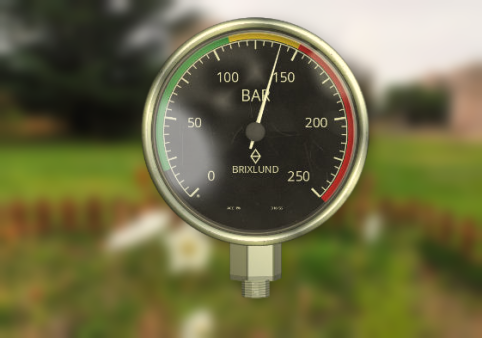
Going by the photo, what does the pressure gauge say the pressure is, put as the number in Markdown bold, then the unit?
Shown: **140** bar
